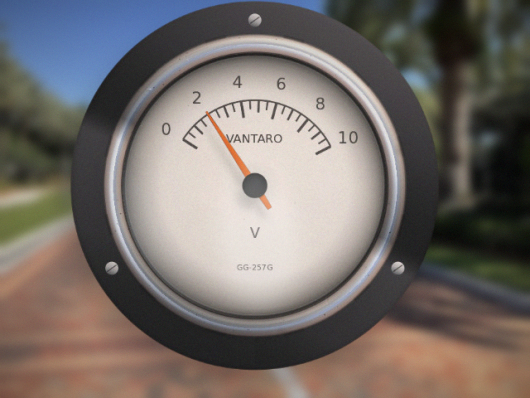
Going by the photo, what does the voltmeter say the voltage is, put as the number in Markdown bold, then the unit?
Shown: **2** V
